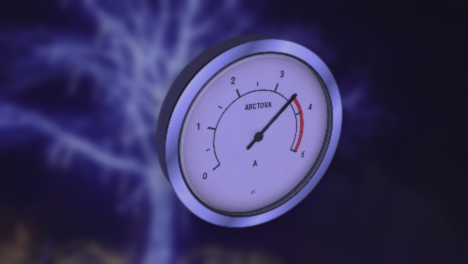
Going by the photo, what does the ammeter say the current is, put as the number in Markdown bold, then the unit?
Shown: **3.5** A
